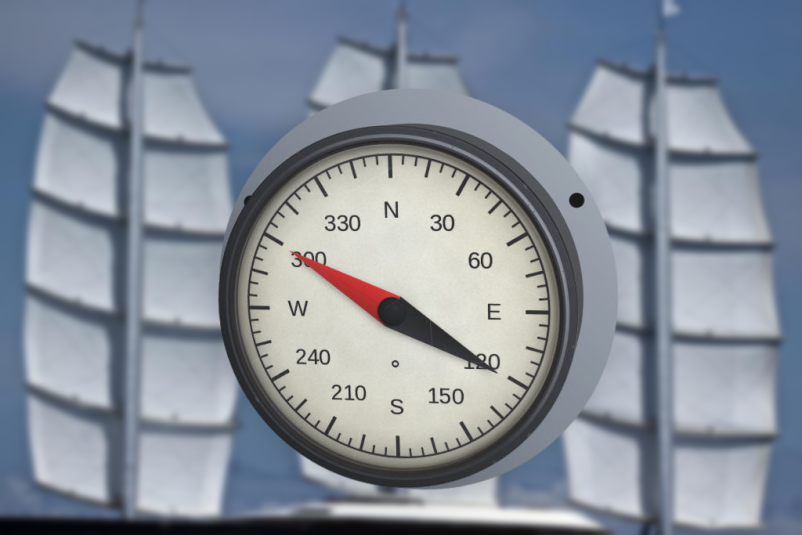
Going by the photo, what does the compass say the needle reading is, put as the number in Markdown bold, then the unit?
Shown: **300** °
